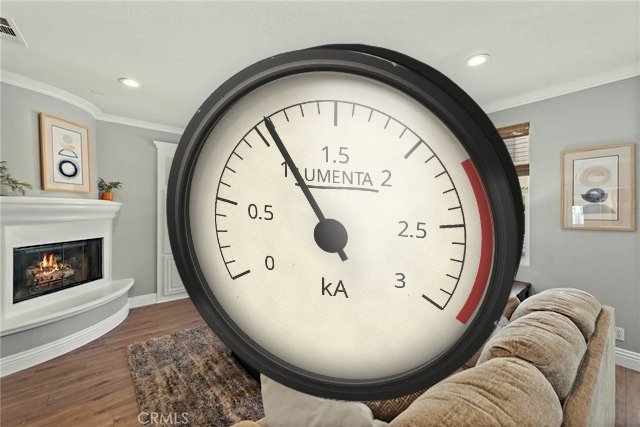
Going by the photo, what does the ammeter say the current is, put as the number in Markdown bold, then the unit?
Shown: **1.1** kA
